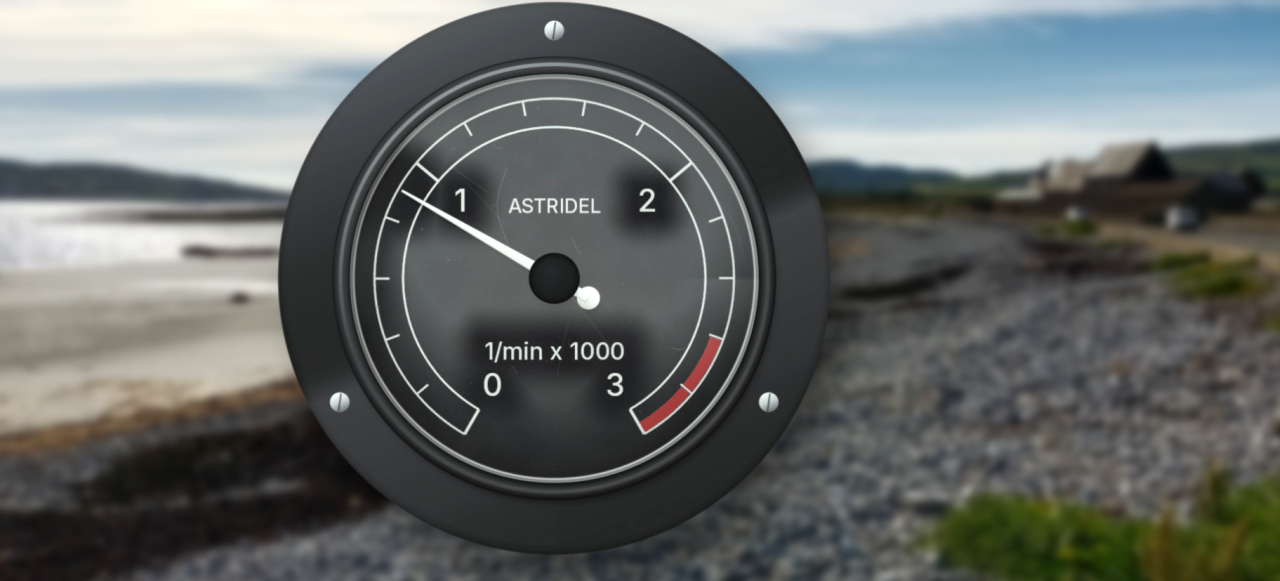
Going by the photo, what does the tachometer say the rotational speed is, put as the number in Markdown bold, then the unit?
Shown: **900** rpm
